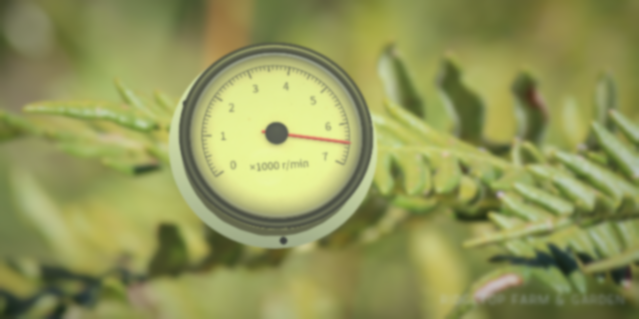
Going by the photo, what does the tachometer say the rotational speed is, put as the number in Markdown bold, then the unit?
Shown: **6500** rpm
